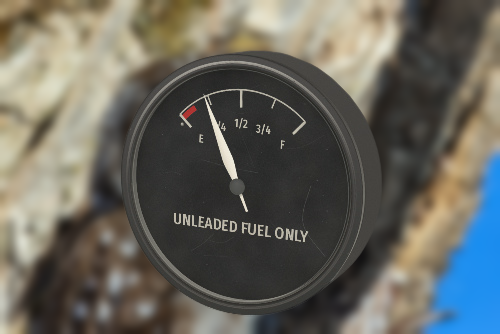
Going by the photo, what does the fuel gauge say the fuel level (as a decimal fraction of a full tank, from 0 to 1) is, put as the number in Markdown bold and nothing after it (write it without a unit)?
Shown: **0.25**
